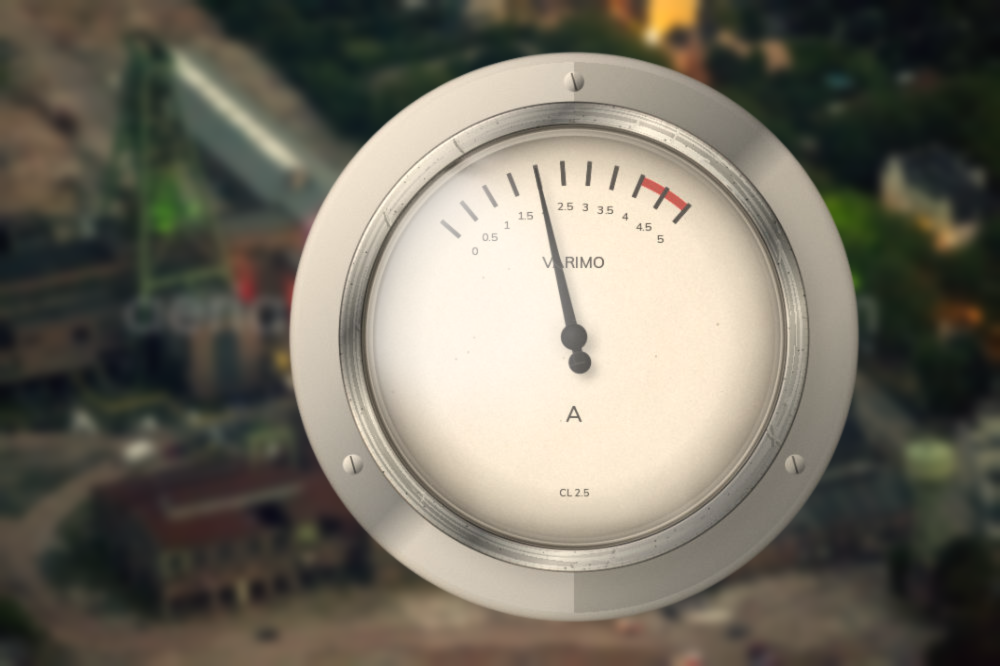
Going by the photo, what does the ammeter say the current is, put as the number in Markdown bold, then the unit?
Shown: **2** A
